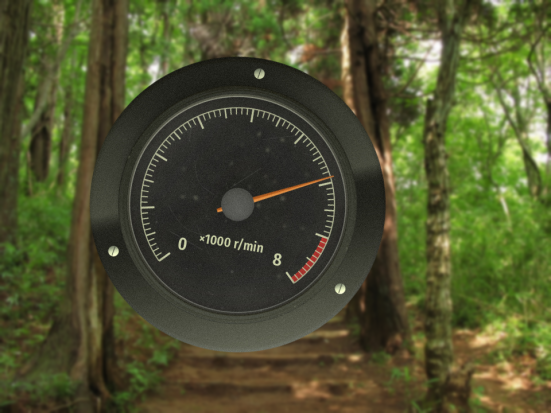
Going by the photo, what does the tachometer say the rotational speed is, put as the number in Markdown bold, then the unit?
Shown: **5900** rpm
